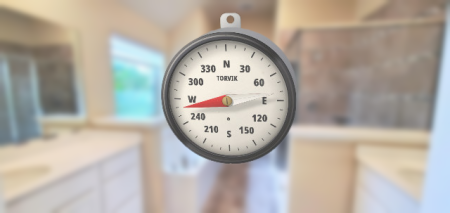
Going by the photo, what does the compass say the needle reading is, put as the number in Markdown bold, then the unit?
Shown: **260** °
